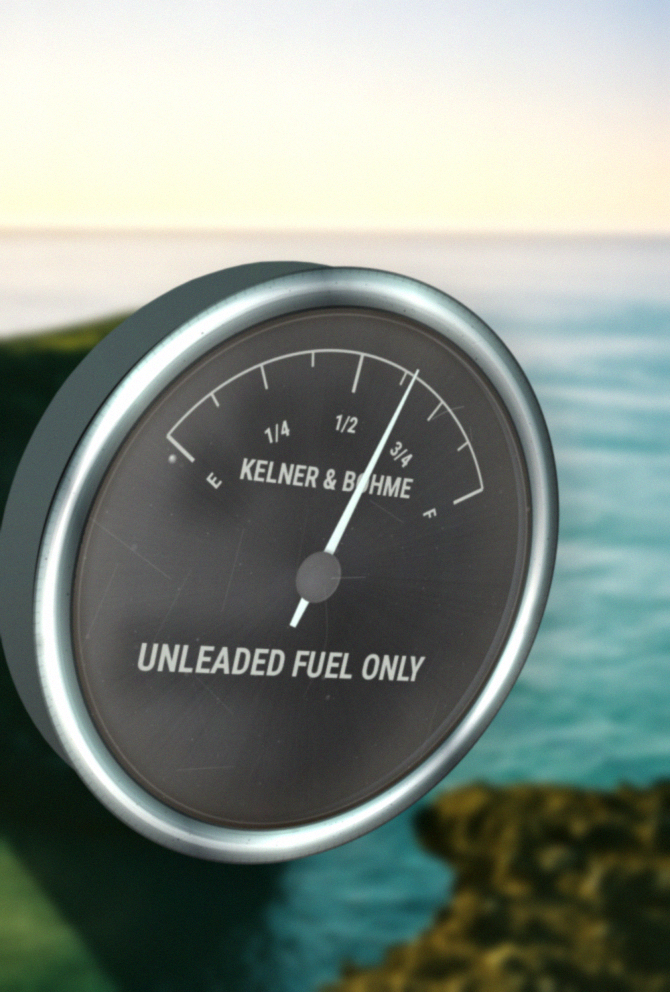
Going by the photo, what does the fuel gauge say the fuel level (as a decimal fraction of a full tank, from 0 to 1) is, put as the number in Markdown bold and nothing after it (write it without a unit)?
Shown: **0.625**
